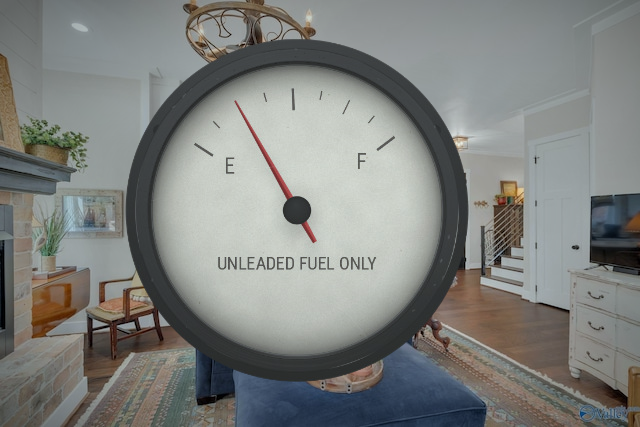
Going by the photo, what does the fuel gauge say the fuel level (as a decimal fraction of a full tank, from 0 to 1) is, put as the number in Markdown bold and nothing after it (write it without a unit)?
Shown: **0.25**
